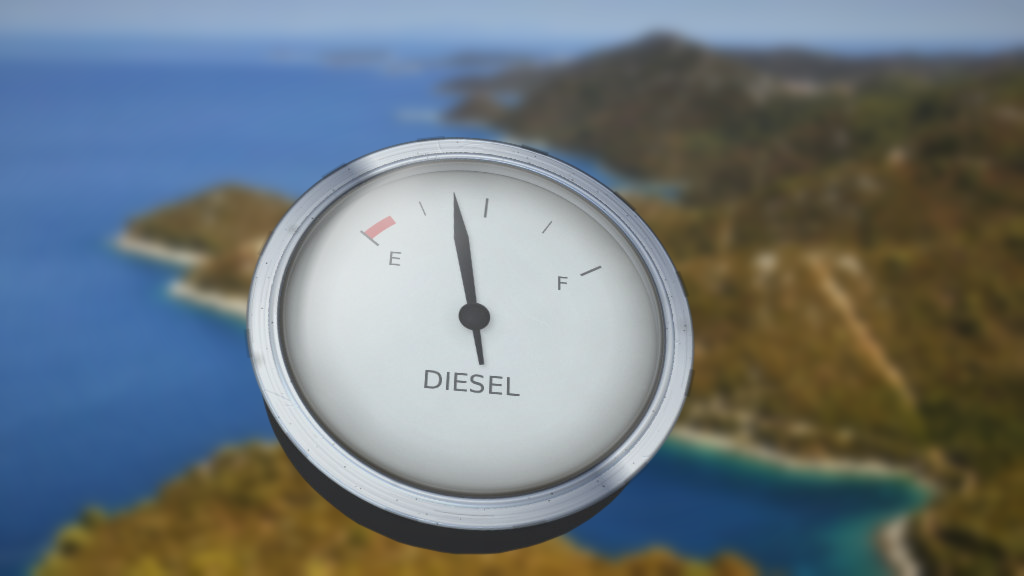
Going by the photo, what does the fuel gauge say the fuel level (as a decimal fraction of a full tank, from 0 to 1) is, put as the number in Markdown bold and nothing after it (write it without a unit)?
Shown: **0.375**
